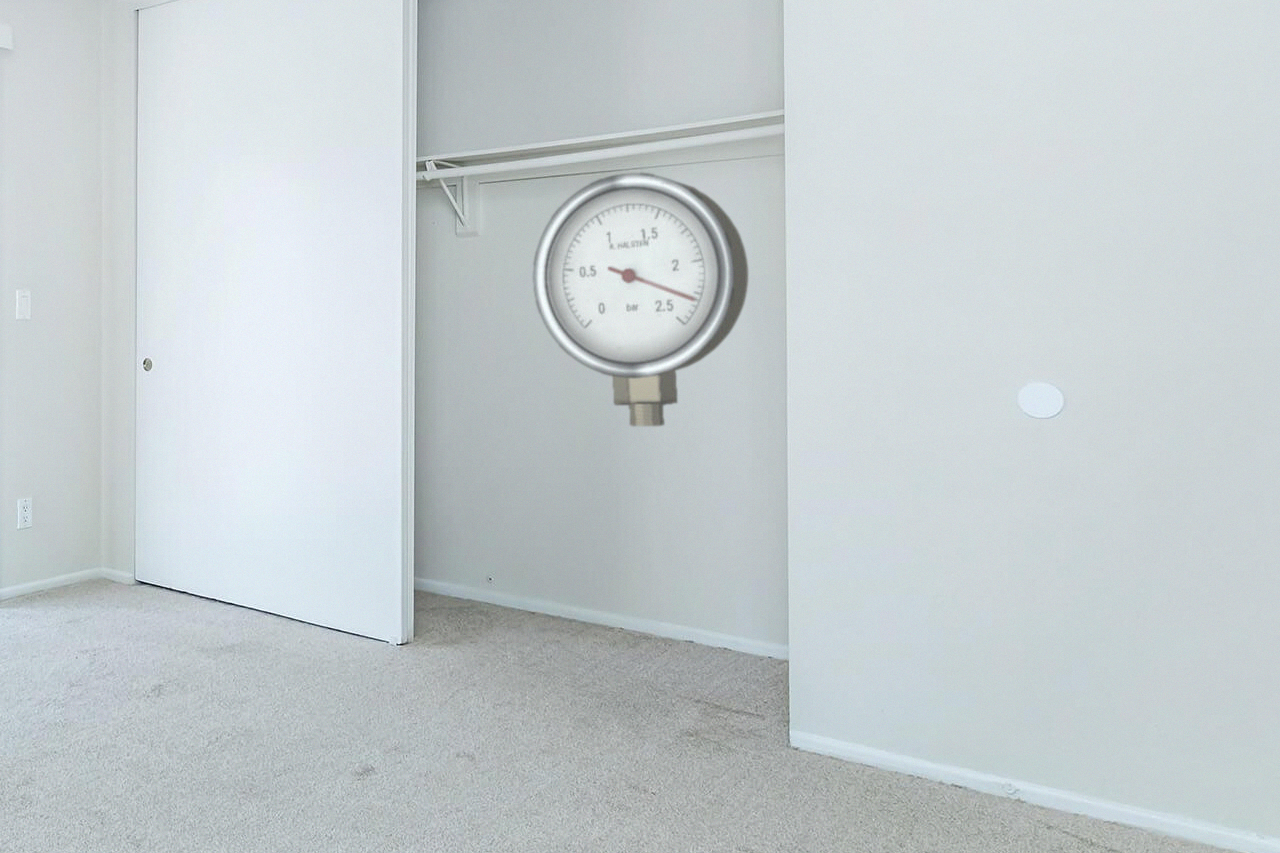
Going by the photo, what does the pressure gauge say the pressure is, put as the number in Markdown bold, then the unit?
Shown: **2.3** bar
